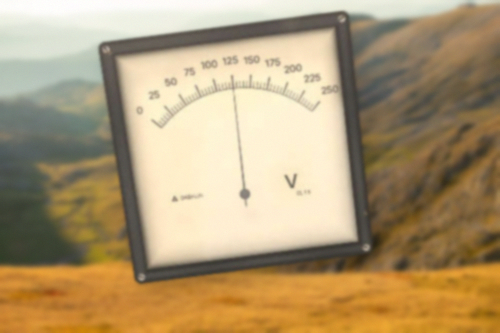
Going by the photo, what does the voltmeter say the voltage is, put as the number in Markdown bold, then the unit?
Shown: **125** V
